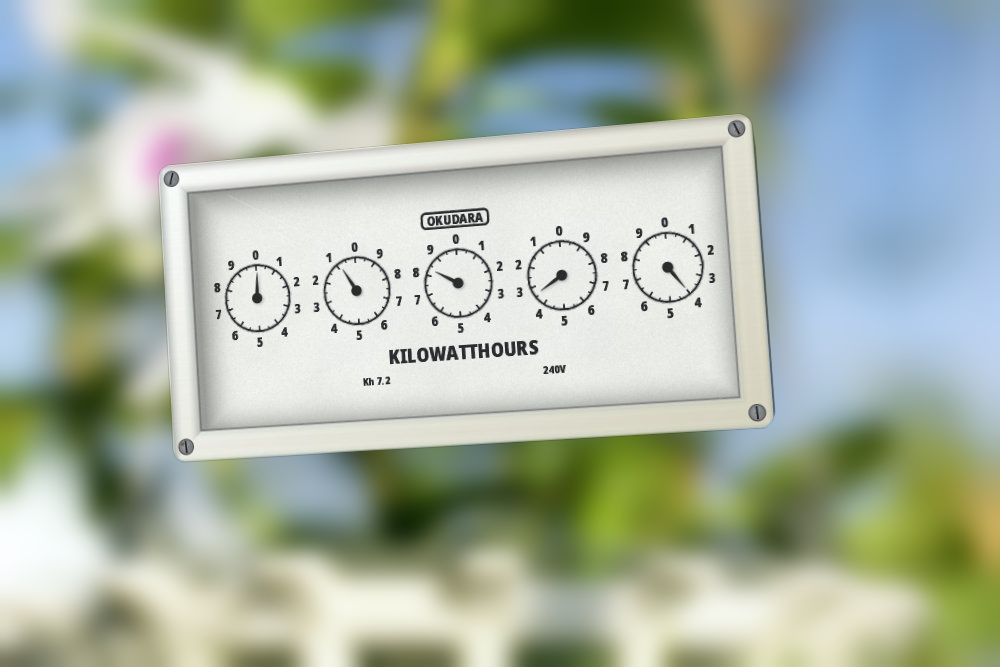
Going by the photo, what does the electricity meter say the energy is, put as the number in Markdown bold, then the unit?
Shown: **834** kWh
